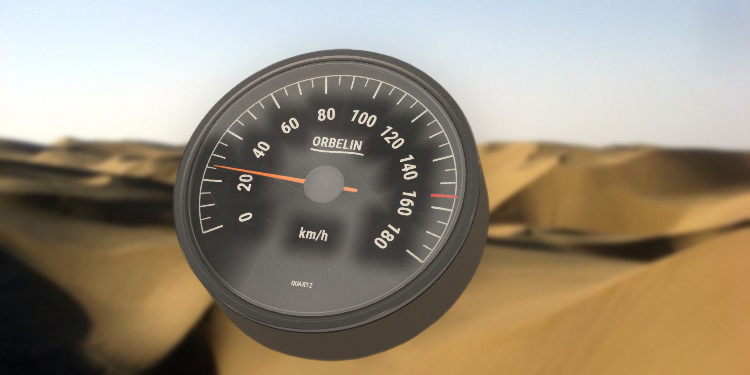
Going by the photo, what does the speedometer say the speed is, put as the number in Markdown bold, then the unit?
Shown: **25** km/h
